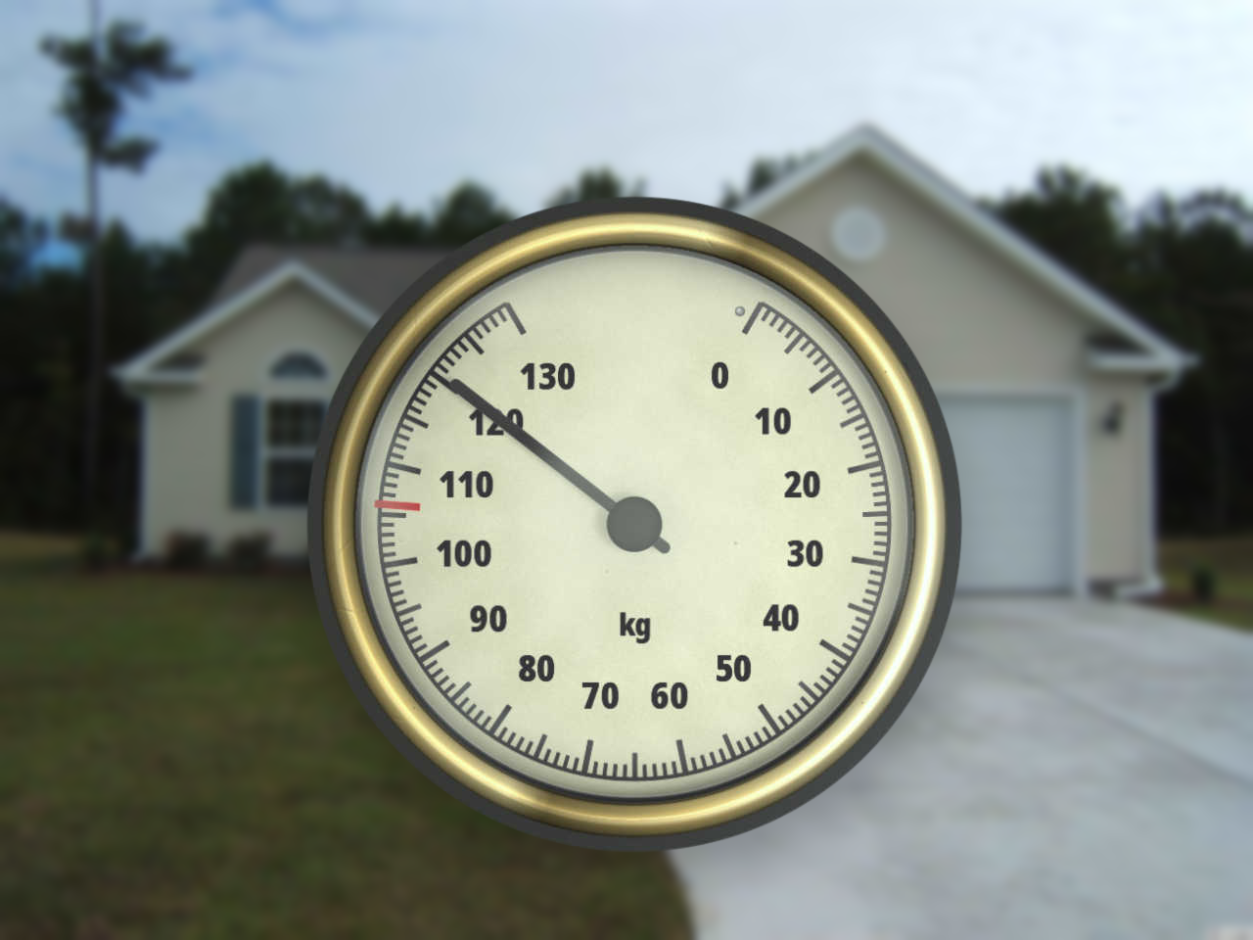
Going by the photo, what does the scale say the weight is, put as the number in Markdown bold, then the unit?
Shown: **120.5** kg
